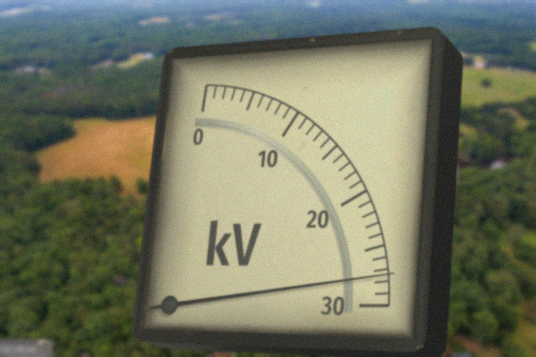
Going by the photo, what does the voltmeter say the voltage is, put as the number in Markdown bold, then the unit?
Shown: **27.5** kV
